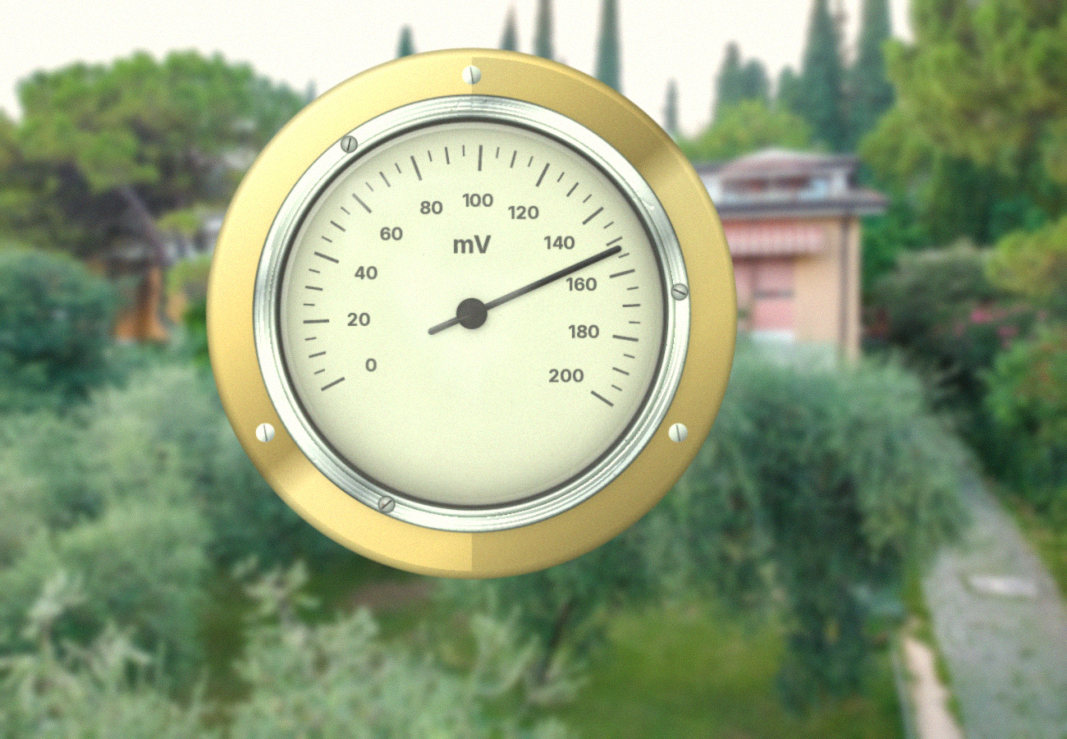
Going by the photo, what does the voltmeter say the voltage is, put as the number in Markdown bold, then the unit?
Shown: **152.5** mV
